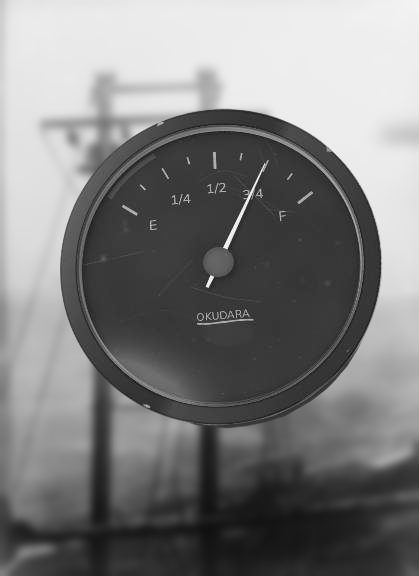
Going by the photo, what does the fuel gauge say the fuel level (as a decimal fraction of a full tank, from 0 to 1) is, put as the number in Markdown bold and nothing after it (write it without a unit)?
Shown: **0.75**
